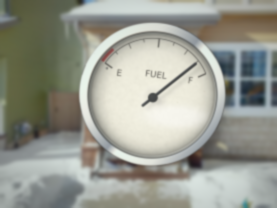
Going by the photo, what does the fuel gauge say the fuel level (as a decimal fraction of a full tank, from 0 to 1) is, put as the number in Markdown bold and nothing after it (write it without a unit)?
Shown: **0.875**
